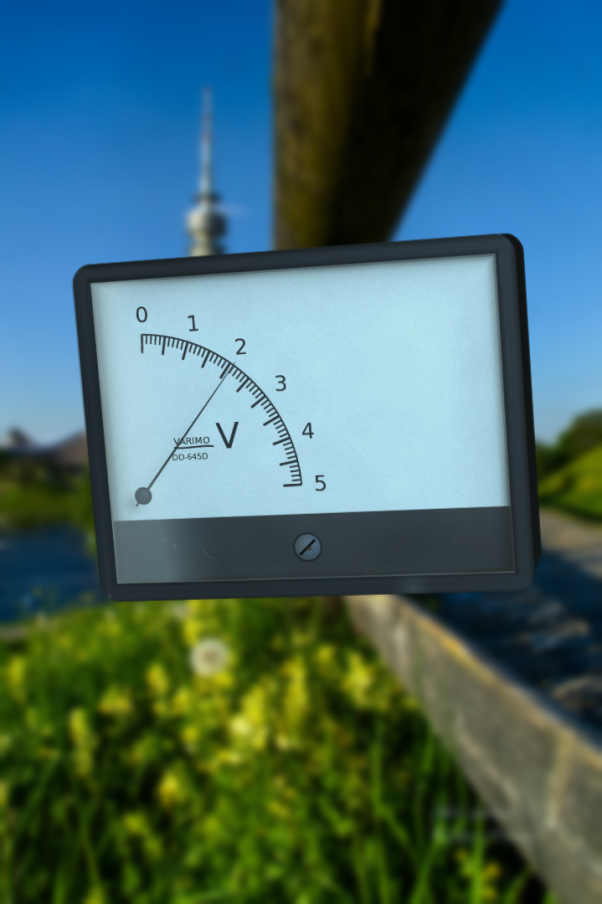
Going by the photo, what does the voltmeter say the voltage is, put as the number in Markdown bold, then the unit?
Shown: **2.1** V
